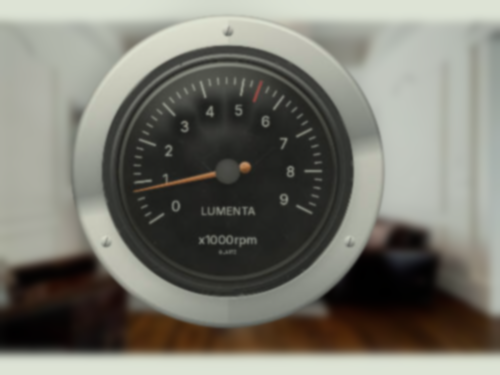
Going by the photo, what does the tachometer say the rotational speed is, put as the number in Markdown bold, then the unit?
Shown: **800** rpm
